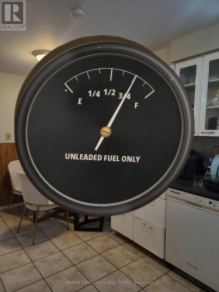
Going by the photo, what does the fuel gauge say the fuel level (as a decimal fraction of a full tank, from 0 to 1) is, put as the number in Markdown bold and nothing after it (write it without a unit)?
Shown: **0.75**
